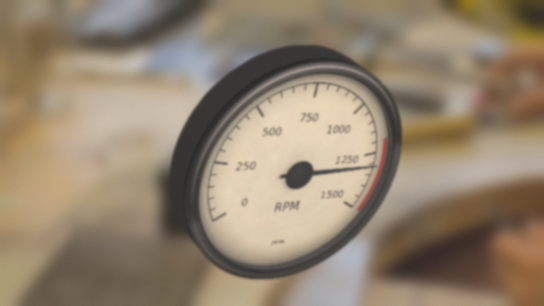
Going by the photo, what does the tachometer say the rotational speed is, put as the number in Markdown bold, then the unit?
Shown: **1300** rpm
